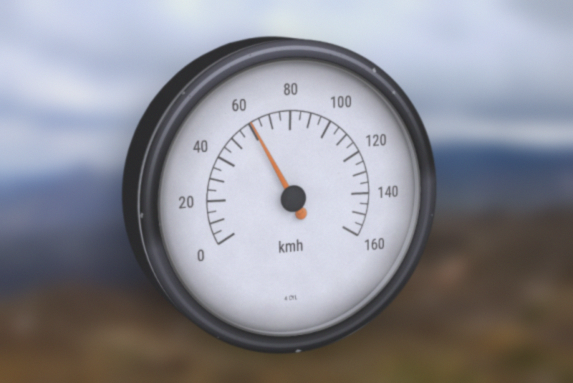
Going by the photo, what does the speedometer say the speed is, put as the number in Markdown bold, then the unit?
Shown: **60** km/h
